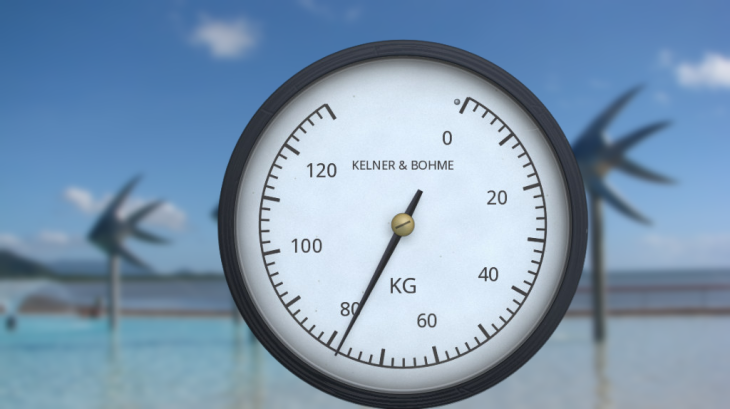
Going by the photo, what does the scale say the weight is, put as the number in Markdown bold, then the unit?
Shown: **78** kg
